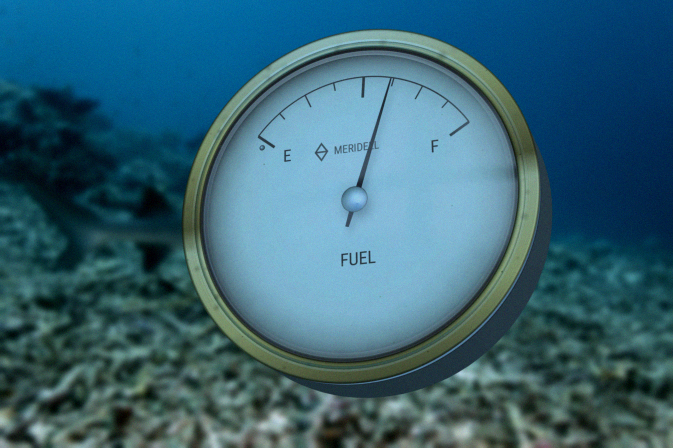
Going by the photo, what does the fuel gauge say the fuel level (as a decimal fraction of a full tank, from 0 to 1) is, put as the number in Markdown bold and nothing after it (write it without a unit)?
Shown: **0.625**
